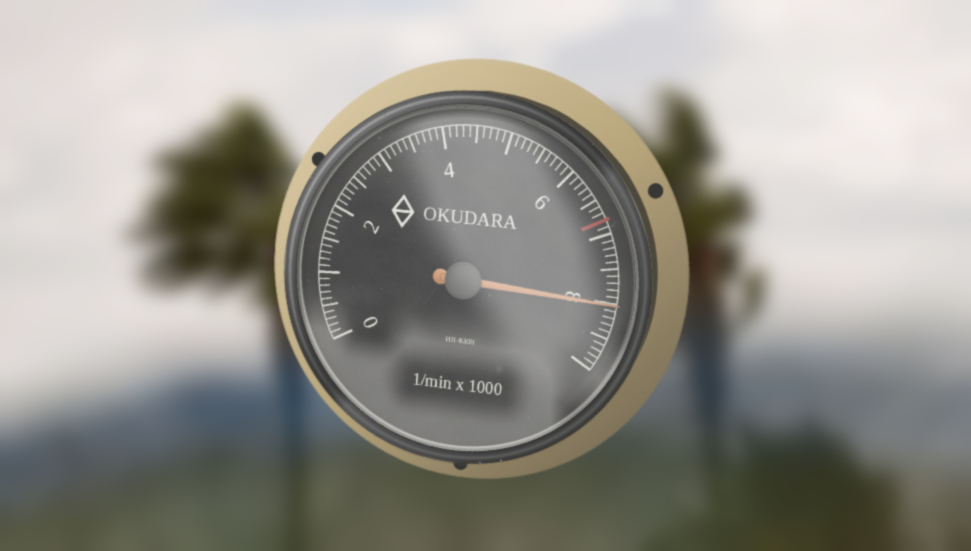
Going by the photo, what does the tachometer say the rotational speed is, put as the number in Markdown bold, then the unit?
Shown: **8000** rpm
